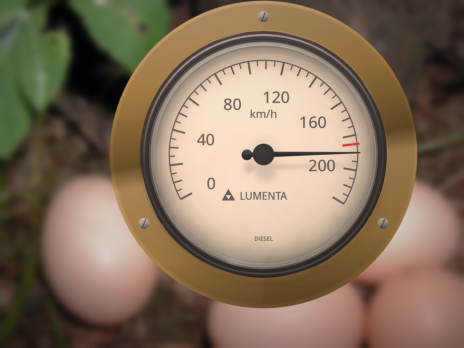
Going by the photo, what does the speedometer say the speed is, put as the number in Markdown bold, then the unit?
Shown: **190** km/h
